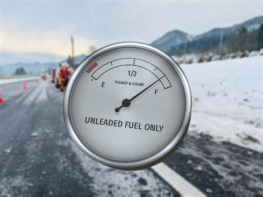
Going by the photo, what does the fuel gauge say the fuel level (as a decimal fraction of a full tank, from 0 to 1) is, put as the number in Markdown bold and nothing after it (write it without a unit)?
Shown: **0.875**
